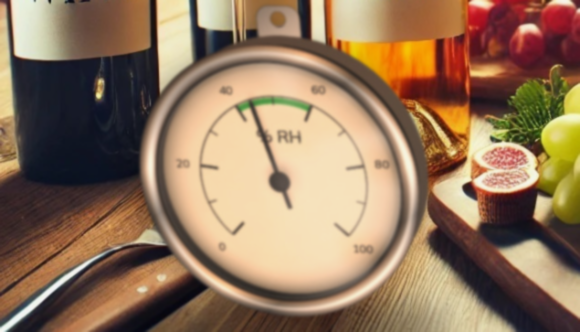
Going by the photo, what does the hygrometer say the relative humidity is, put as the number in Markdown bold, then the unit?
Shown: **45** %
